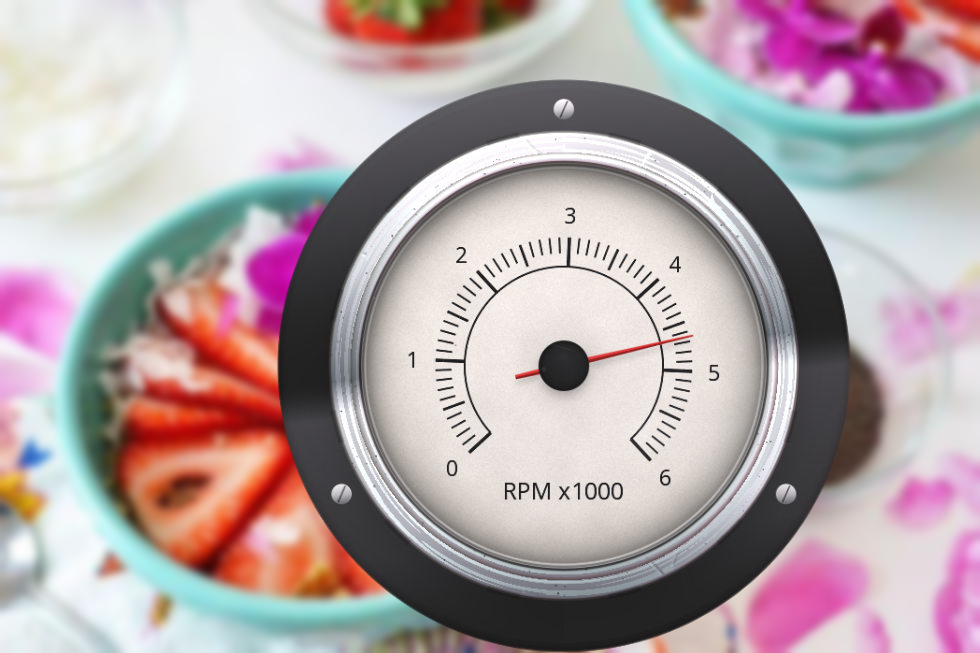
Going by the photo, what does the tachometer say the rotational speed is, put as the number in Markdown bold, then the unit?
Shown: **4650** rpm
